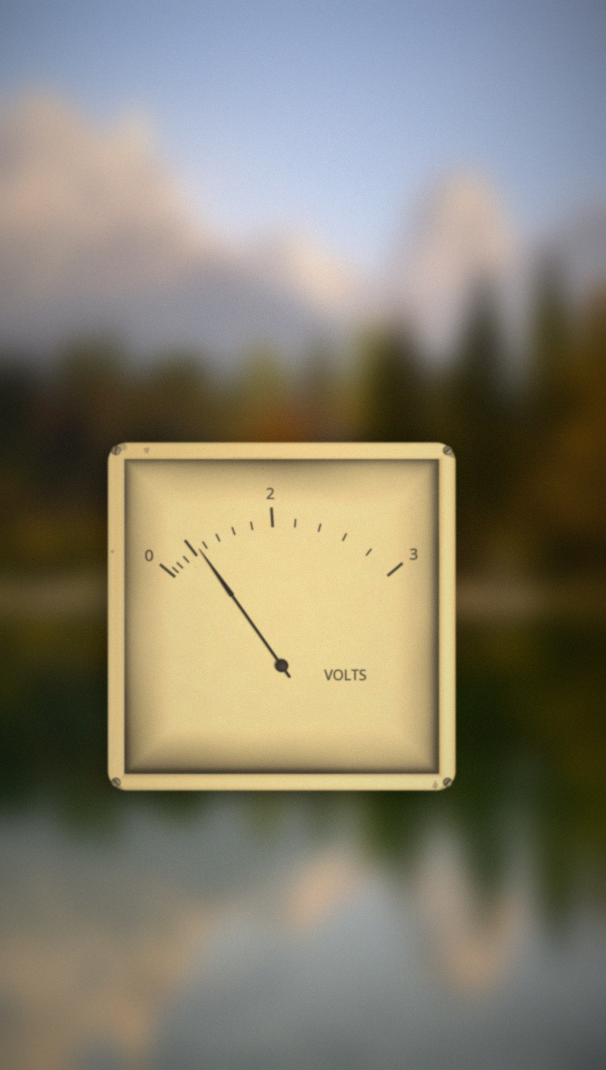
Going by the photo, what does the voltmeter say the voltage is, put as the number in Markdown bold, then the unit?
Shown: **1.1** V
